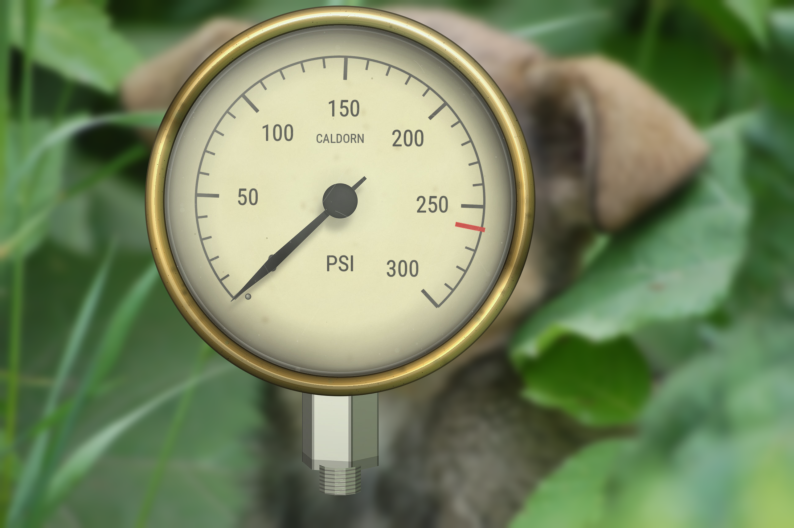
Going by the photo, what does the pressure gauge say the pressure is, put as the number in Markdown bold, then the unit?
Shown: **0** psi
